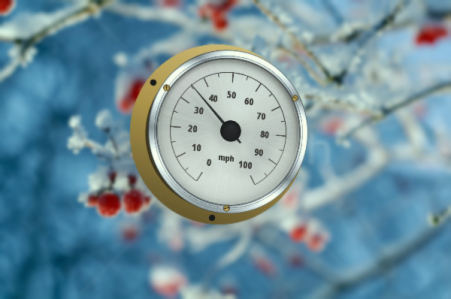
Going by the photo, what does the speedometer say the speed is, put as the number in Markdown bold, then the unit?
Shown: **35** mph
